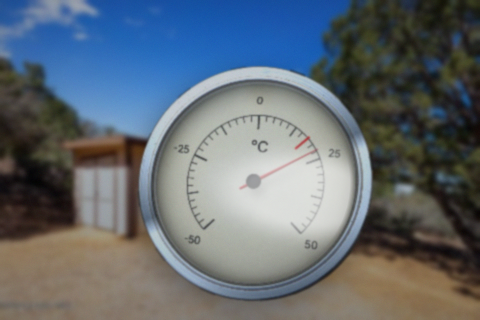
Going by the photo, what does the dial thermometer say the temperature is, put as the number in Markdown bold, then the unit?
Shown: **22.5** °C
